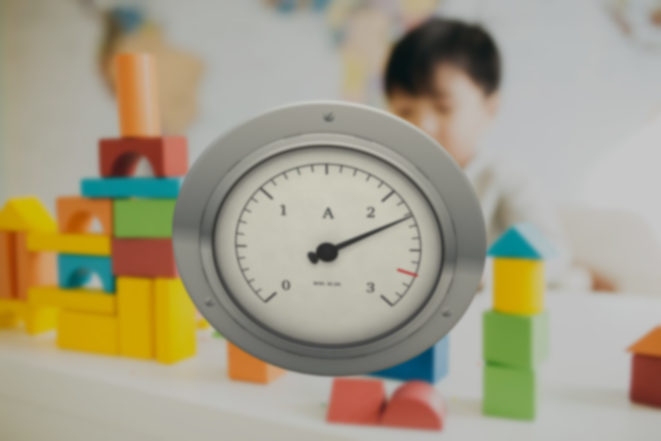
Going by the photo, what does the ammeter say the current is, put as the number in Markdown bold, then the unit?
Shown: **2.2** A
